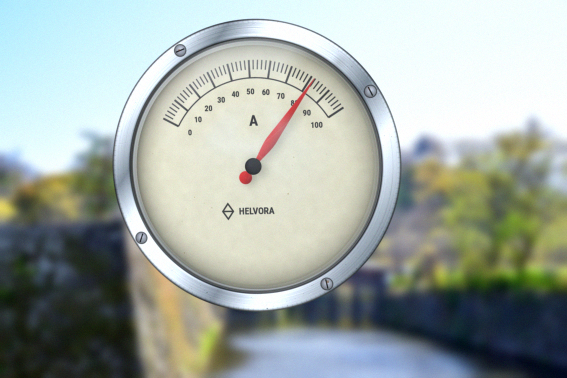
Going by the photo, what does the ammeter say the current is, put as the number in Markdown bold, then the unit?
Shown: **82** A
